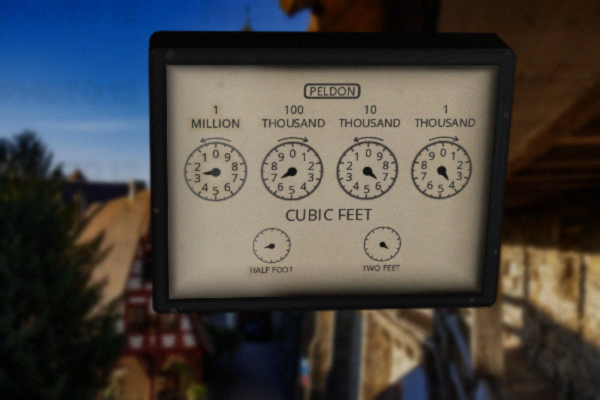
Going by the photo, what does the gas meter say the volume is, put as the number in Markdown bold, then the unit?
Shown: **266400** ft³
